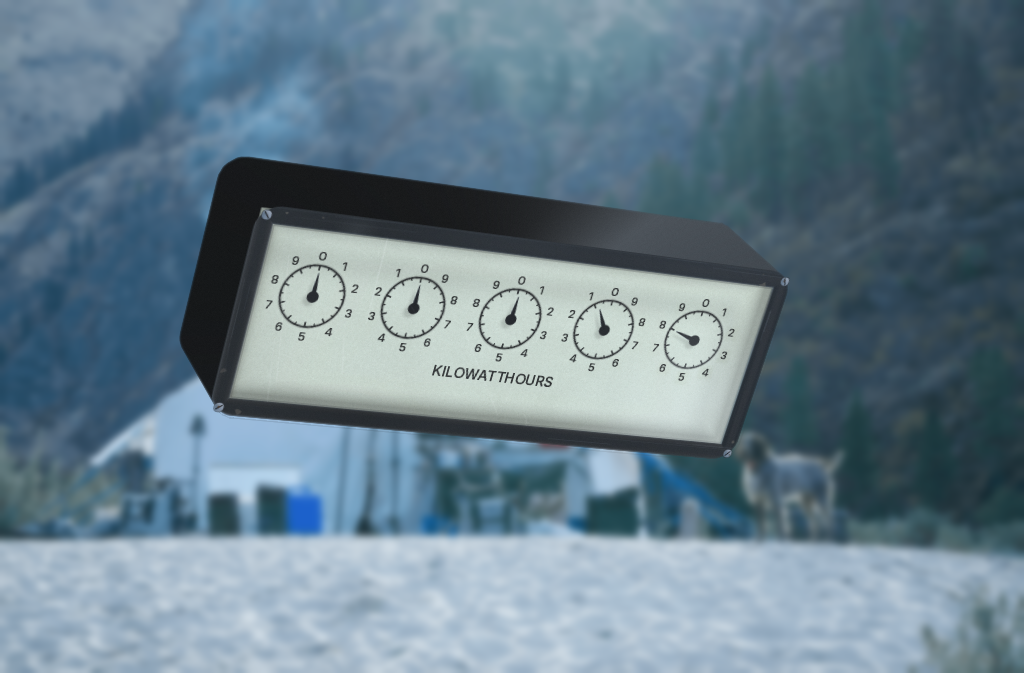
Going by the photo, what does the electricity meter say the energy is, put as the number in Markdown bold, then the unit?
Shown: **8** kWh
